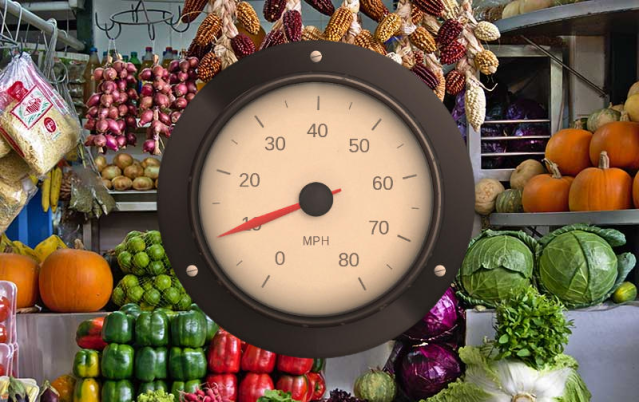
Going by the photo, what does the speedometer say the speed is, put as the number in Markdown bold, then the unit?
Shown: **10** mph
